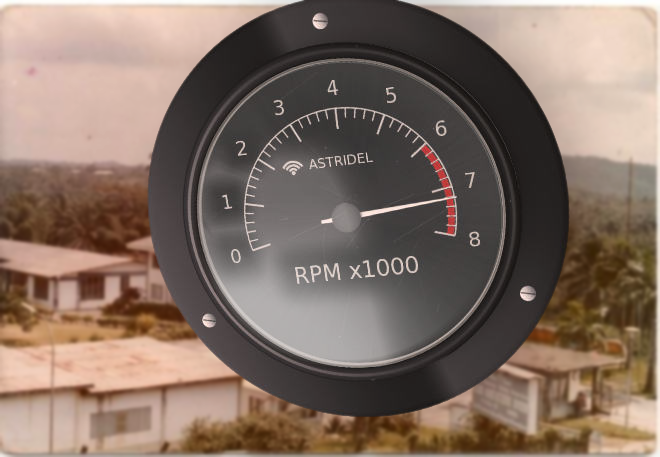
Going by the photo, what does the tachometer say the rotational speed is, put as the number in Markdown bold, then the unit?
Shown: **7200** rpm
